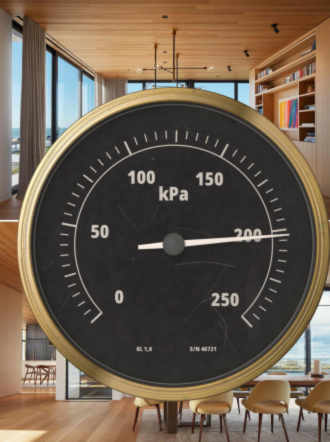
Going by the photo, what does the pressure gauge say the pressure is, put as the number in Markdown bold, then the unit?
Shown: **202.5** kPa
